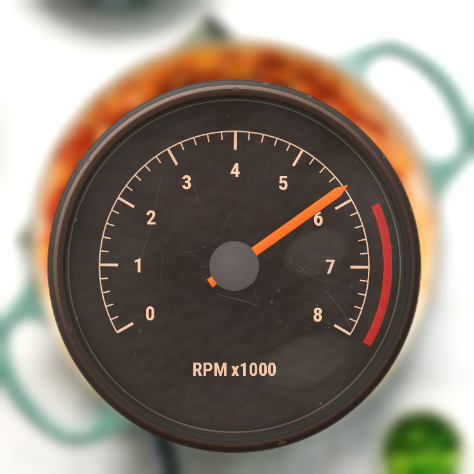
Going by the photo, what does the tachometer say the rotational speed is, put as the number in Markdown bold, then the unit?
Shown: **5800** rpm
